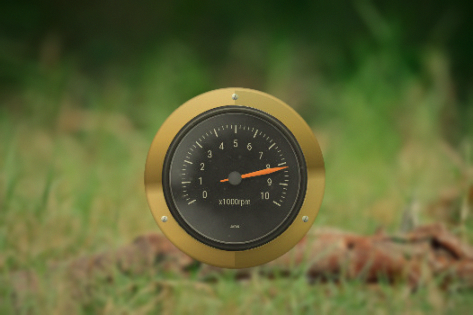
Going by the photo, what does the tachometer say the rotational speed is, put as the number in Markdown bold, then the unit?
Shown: **8200** rpm
